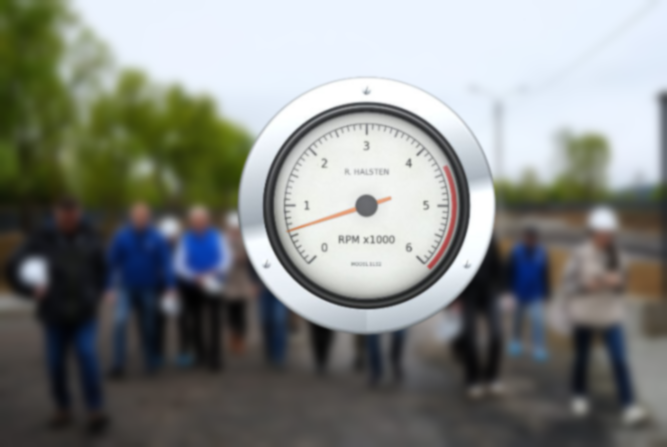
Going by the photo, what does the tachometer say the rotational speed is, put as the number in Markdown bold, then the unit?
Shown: **600** rpm
